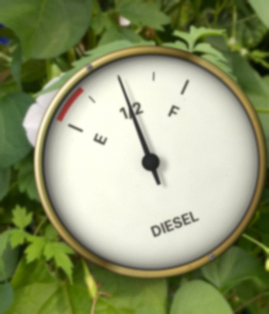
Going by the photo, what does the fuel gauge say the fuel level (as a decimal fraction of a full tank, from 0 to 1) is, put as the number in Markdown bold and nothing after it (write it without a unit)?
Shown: **0.5**
